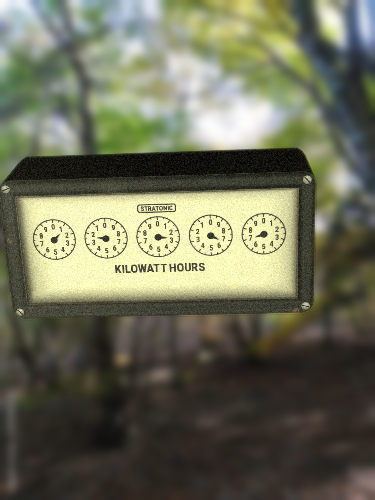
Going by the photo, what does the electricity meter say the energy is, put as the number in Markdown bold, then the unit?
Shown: **12267** kWh
